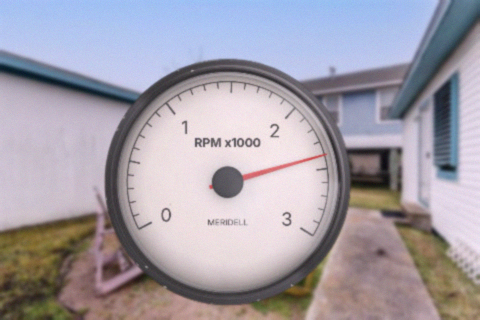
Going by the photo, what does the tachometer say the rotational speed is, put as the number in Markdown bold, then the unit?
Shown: **2400** rpm
